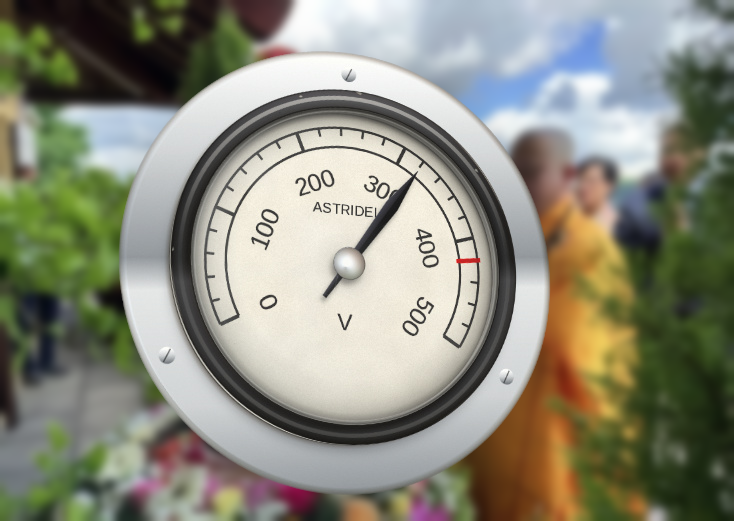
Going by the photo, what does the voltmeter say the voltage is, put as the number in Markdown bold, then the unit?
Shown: **320** V
